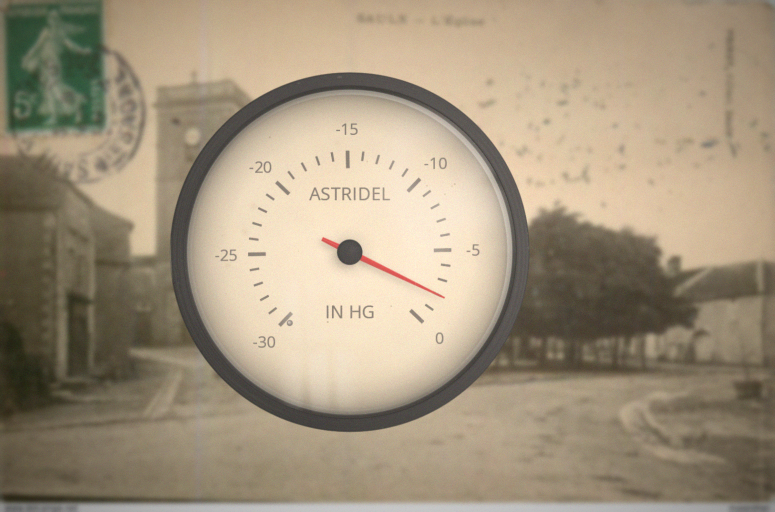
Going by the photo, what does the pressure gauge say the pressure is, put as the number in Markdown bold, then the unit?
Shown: **-2** inHg
